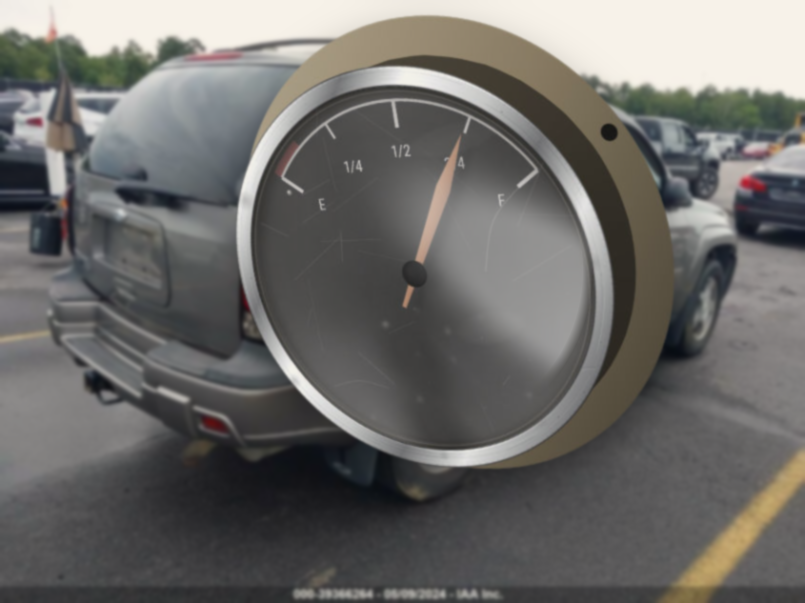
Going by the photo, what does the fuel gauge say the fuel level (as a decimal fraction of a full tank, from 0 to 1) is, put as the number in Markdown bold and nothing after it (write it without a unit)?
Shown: **0.75**
